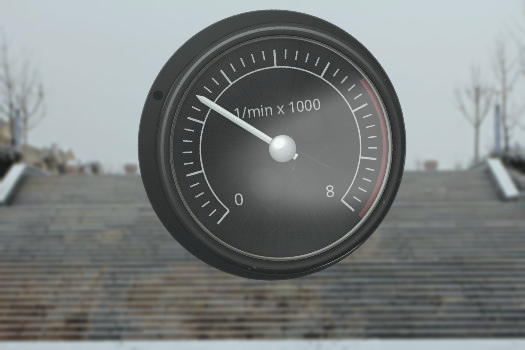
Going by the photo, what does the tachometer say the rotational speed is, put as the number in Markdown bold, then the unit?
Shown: **2400** rpm
